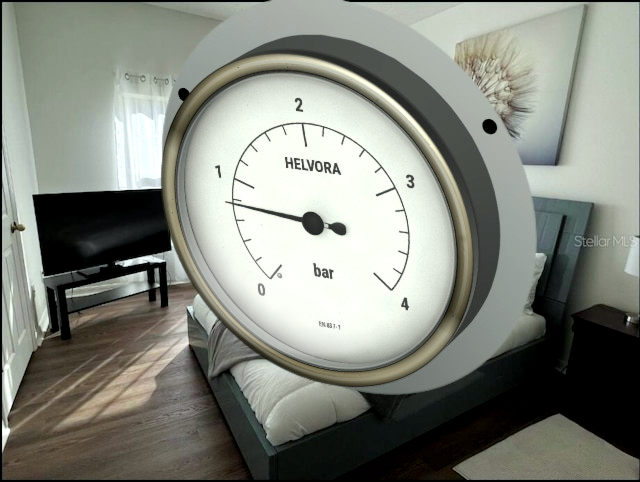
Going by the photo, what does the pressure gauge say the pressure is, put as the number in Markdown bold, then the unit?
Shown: **0.8** bar
